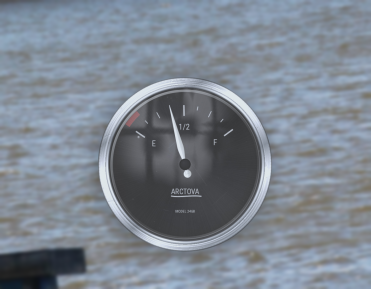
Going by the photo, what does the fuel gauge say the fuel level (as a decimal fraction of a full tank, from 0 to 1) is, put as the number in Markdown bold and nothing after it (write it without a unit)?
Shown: **0.375**
